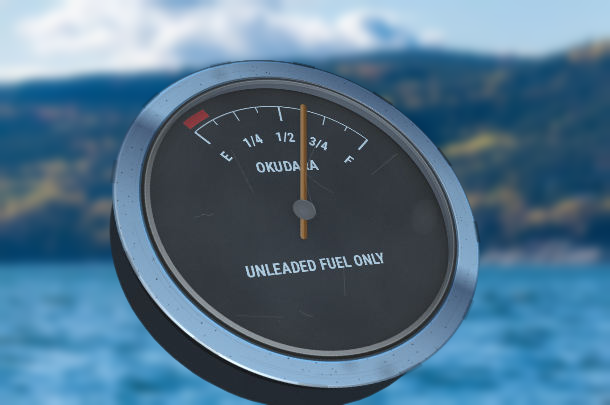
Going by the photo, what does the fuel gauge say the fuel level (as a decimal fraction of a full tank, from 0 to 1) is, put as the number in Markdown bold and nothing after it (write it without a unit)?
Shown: **0.625**
